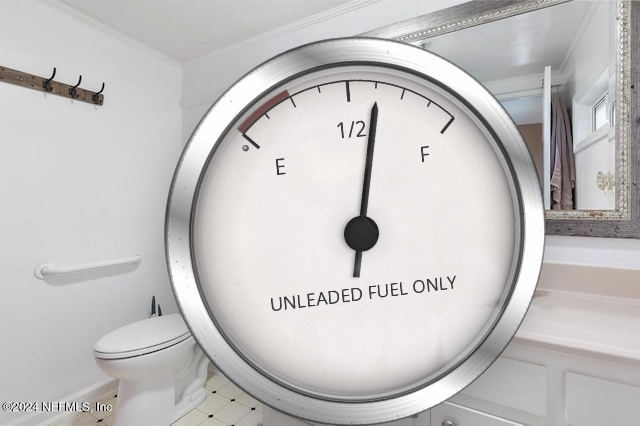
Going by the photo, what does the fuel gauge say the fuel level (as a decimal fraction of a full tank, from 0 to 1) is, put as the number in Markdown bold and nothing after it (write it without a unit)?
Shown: **0.625**
